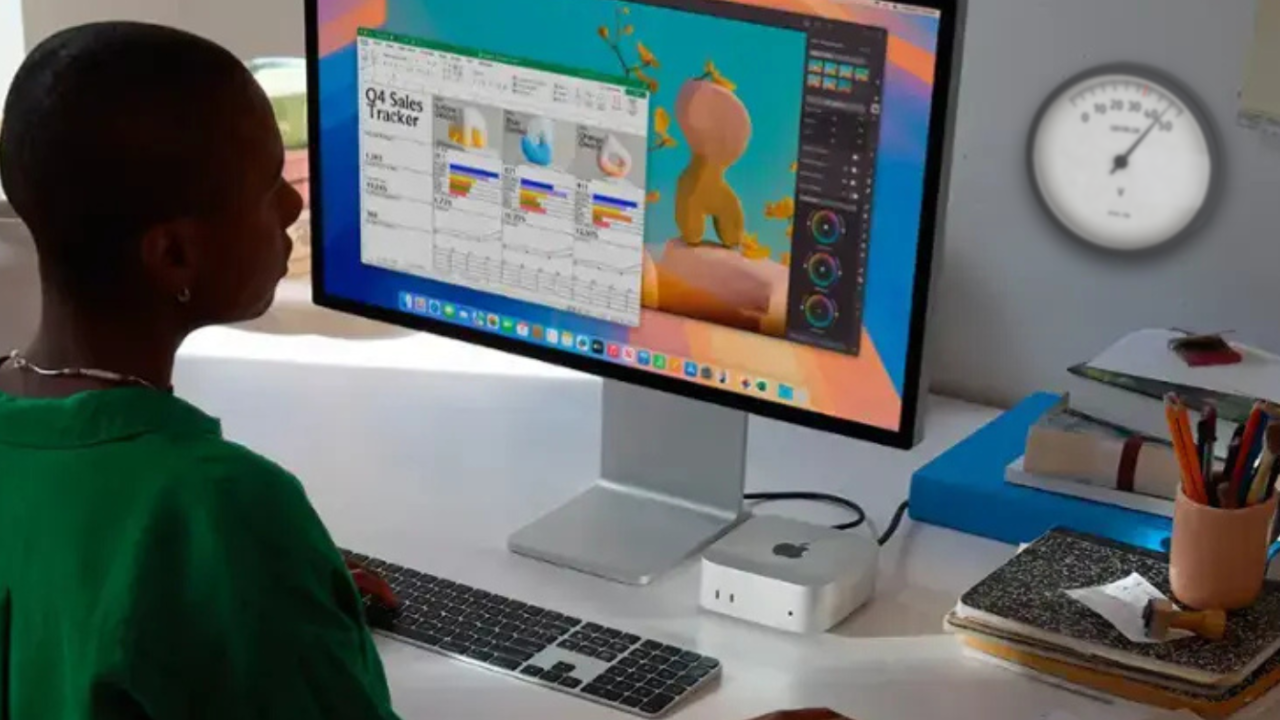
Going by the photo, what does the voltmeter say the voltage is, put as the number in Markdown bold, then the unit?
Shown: **45** V
